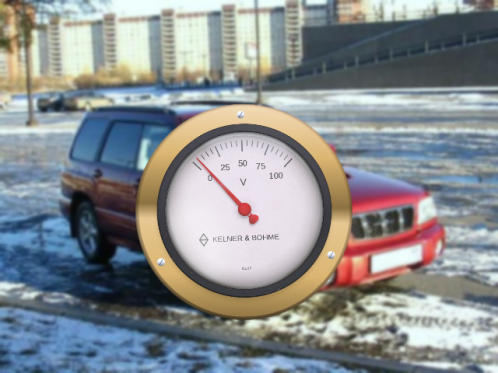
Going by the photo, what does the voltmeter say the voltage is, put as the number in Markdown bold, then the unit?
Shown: **5** V
